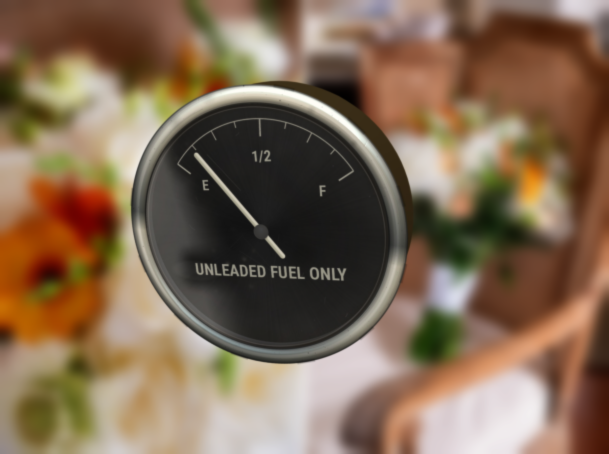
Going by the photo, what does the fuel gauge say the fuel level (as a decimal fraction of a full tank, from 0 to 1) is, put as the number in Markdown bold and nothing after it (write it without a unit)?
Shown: **0.125**
